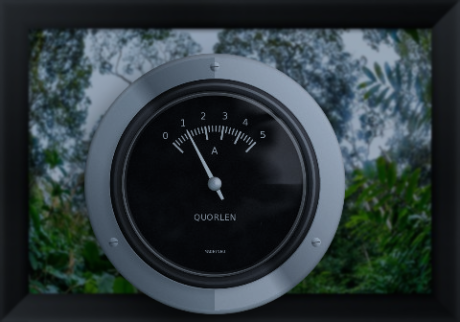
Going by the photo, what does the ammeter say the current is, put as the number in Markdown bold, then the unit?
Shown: **1** A
